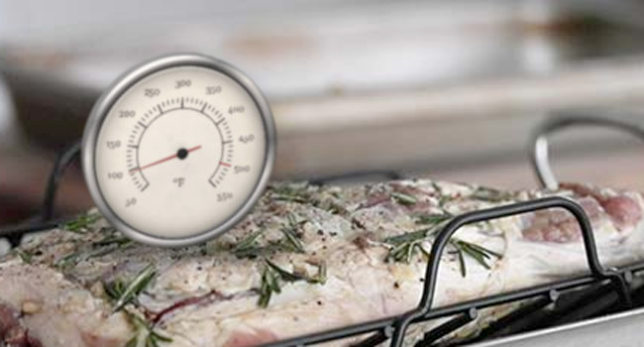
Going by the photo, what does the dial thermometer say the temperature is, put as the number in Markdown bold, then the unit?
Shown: **100** °F
